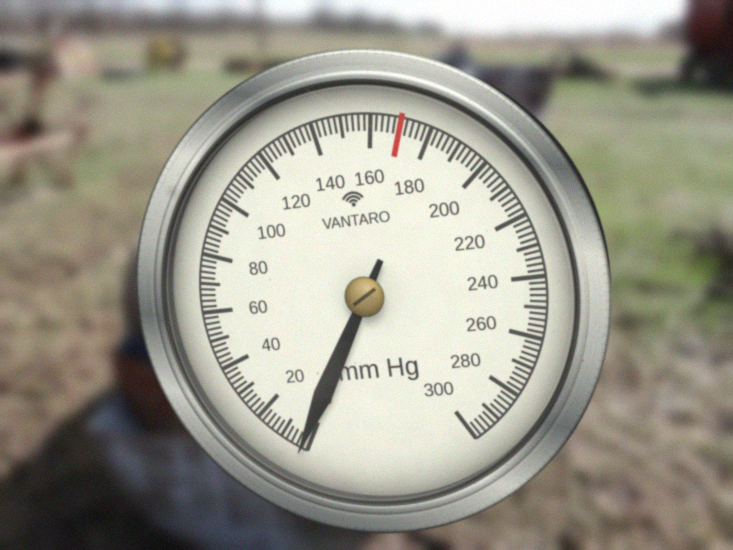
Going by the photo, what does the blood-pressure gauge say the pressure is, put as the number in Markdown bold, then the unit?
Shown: **2** mmHg
